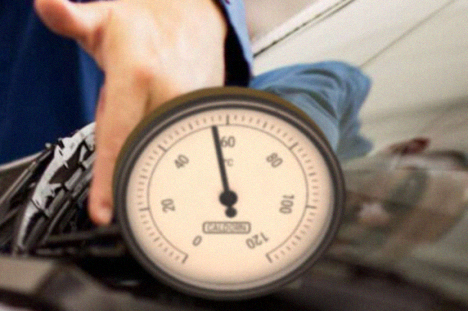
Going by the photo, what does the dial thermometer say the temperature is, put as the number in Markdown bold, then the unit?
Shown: **56** °C
